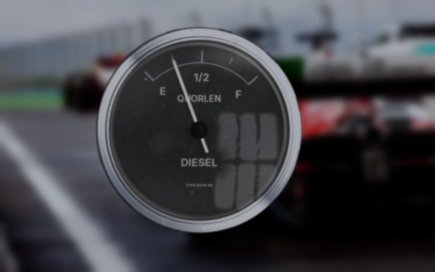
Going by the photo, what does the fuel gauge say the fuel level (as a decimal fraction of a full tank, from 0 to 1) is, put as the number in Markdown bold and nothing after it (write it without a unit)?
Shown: **0.25**
